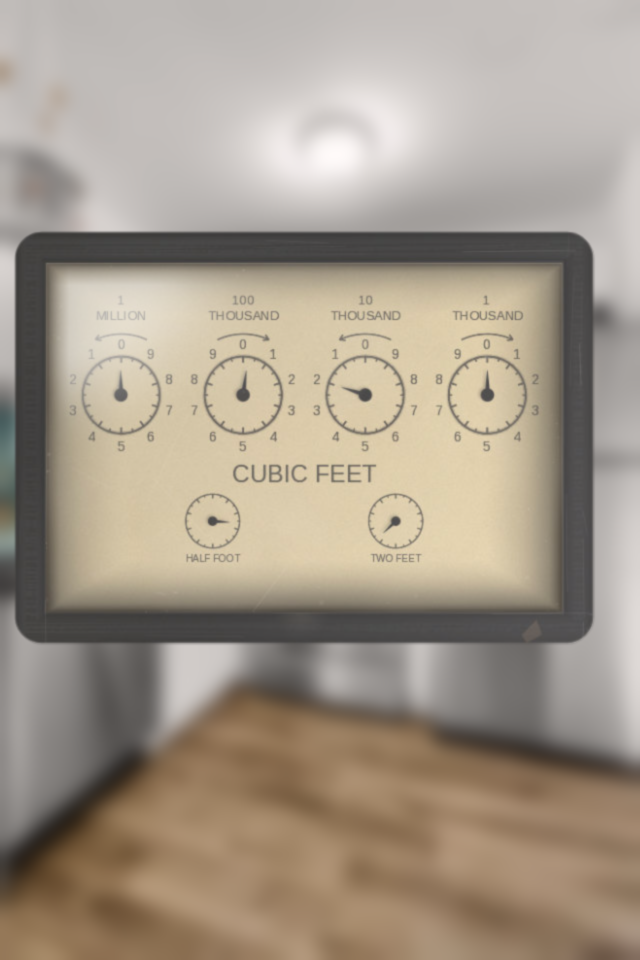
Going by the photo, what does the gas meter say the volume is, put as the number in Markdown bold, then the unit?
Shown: **2000** ft³
